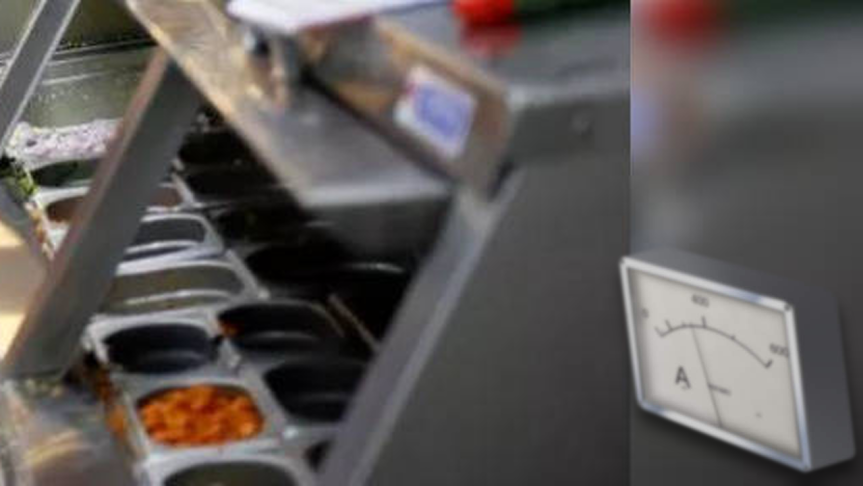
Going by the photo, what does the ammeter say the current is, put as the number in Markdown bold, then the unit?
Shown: **350** A
